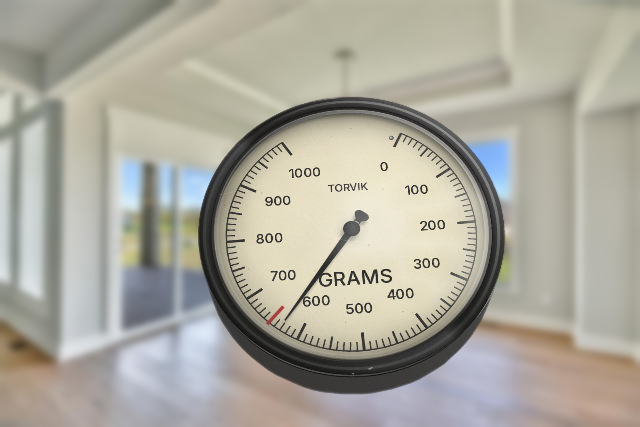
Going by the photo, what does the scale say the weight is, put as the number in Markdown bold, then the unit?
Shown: **630** g
